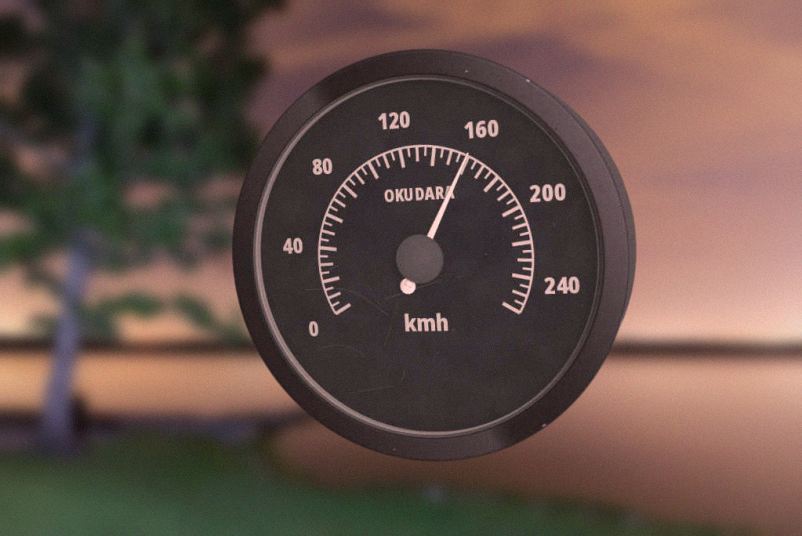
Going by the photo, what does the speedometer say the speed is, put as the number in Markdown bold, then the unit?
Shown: **160** km/h
